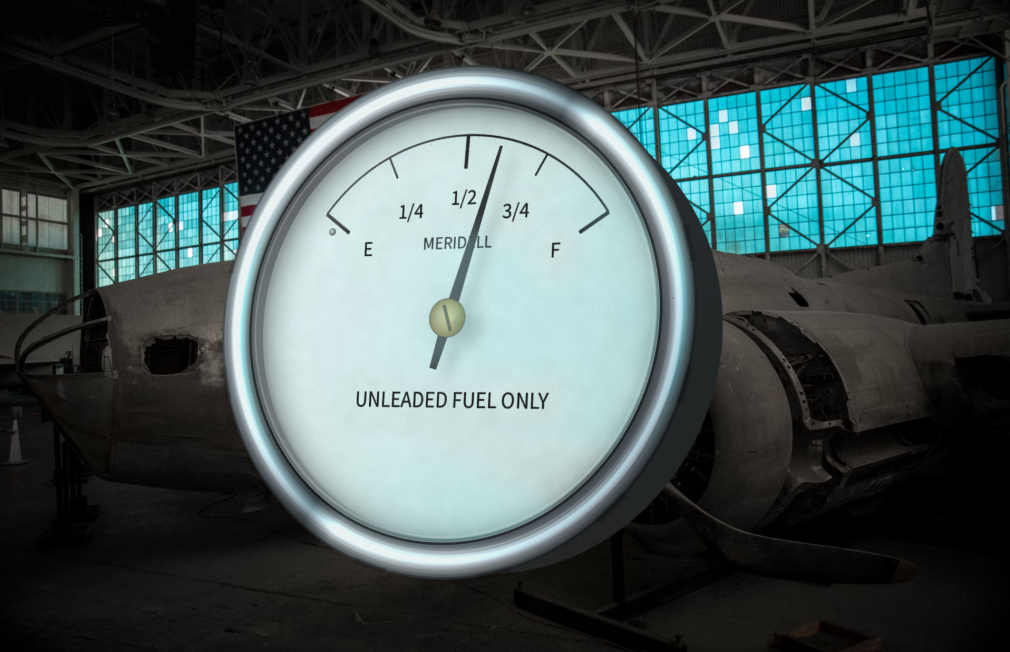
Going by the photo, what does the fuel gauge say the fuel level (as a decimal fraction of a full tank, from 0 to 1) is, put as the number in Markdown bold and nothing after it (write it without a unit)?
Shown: **0.625**
